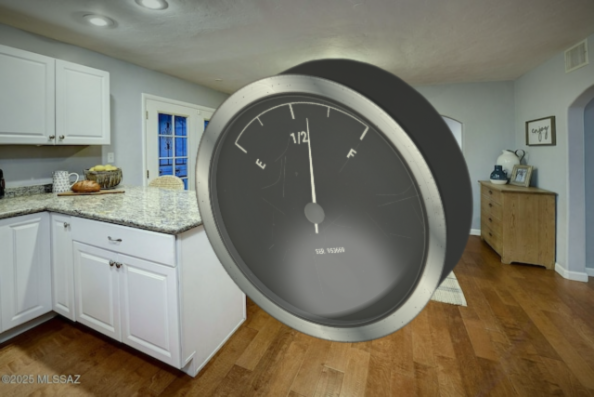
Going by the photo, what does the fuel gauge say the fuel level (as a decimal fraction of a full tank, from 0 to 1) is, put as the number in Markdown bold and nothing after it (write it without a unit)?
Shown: **0.625**
